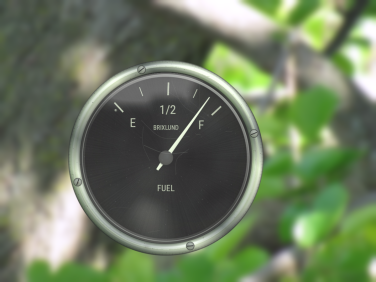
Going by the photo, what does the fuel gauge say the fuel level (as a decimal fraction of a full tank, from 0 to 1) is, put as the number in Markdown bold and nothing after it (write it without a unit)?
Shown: **0.875**
